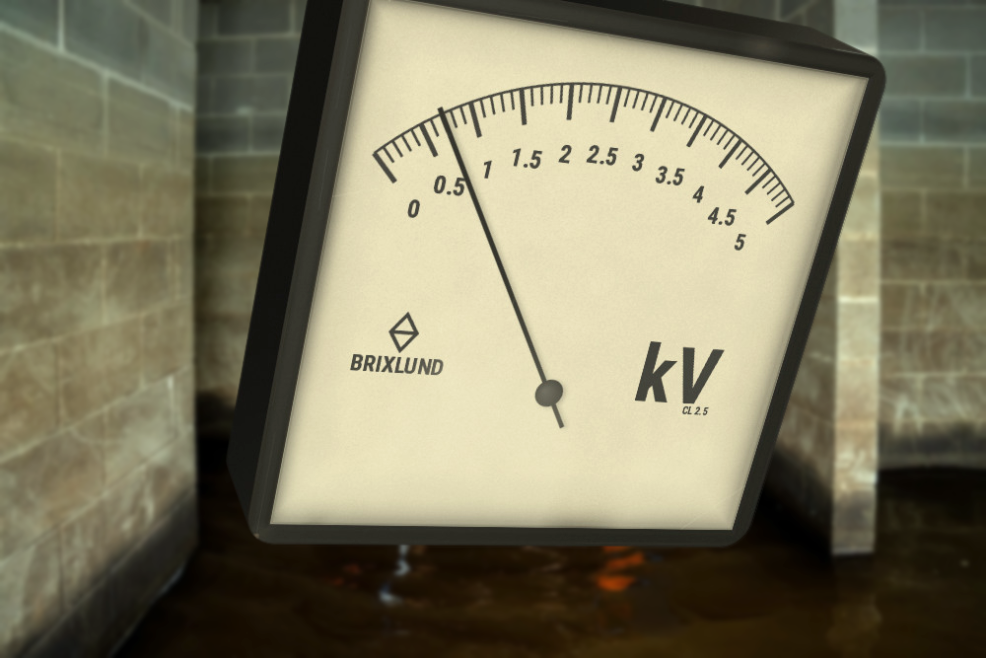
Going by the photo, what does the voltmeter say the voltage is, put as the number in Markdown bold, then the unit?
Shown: **0.7** kV
